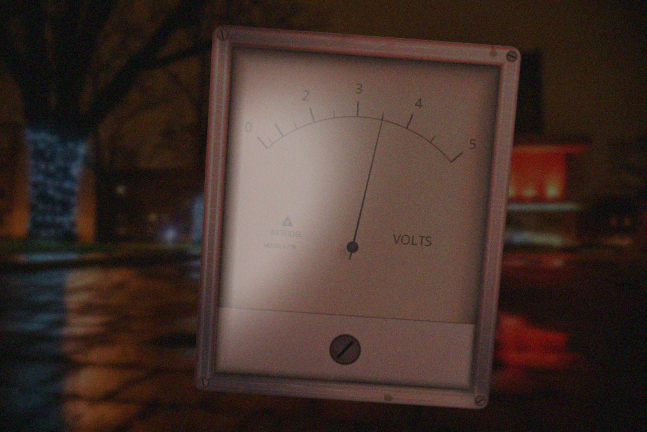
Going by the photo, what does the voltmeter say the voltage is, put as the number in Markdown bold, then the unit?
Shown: **3.5** V
